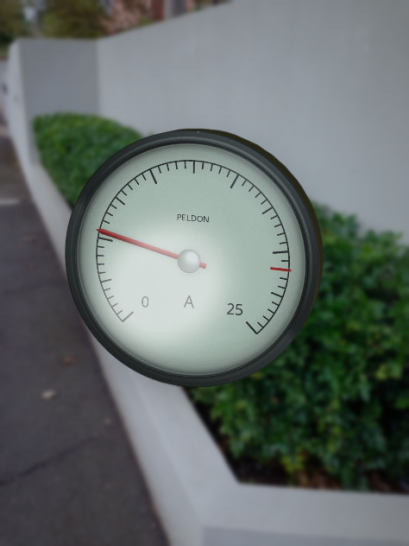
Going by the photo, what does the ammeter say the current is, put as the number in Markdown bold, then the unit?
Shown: **5.5** A
